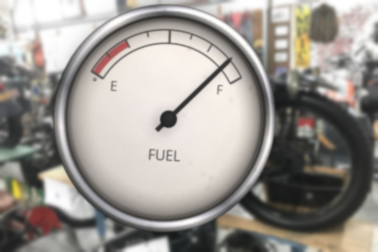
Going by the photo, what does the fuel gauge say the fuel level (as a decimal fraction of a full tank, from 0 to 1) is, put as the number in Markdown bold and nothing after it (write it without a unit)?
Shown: **0.875**
